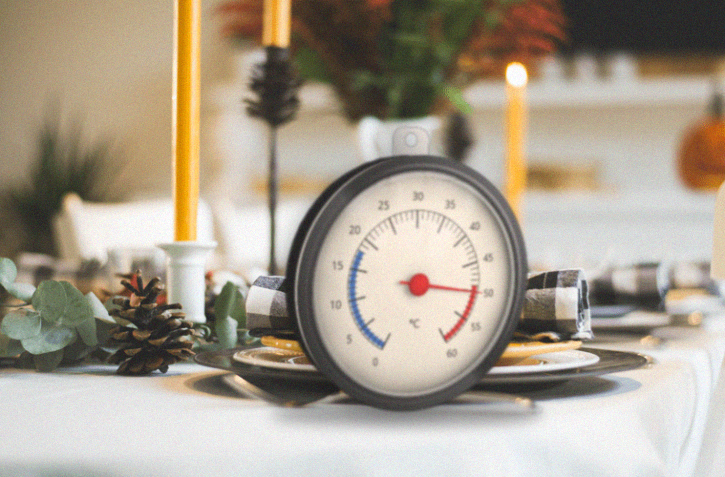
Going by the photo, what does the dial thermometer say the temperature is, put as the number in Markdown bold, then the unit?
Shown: **50** °C
